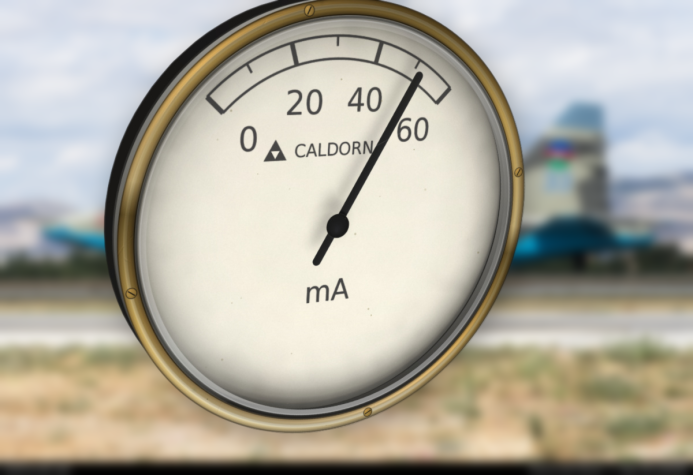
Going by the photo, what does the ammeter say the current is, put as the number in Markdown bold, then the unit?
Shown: **50** mA
